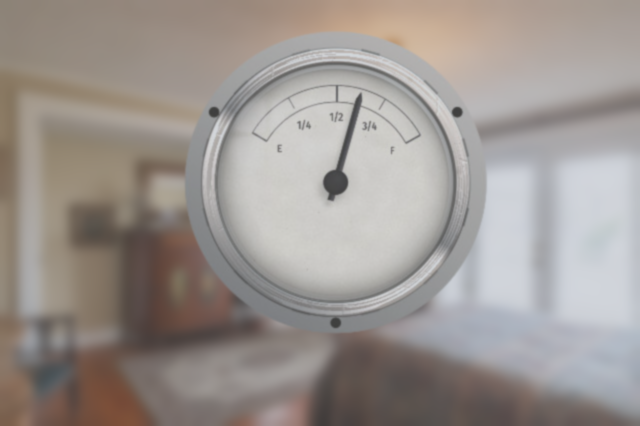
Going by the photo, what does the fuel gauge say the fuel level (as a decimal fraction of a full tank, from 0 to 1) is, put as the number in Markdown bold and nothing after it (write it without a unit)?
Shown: **0.625**
